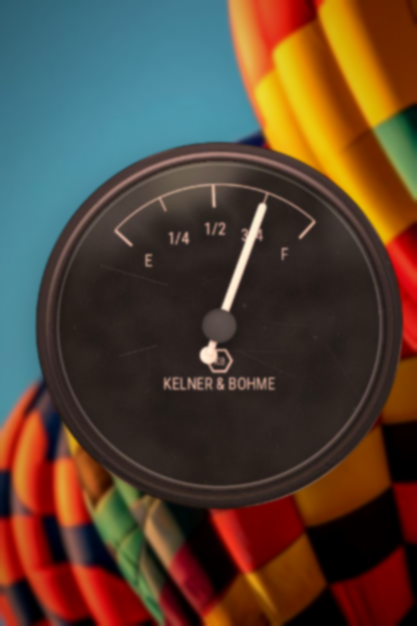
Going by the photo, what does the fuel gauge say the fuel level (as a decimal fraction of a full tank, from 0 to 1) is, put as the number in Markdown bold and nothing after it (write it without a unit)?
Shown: **0.75**
